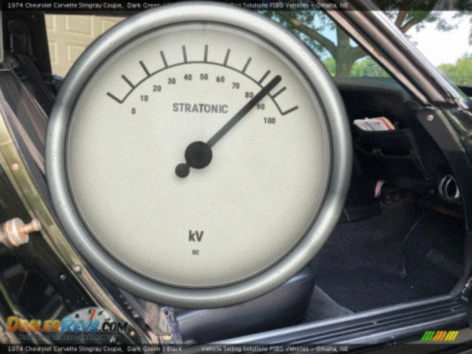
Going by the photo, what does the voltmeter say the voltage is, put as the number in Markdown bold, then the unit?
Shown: **85** kV
